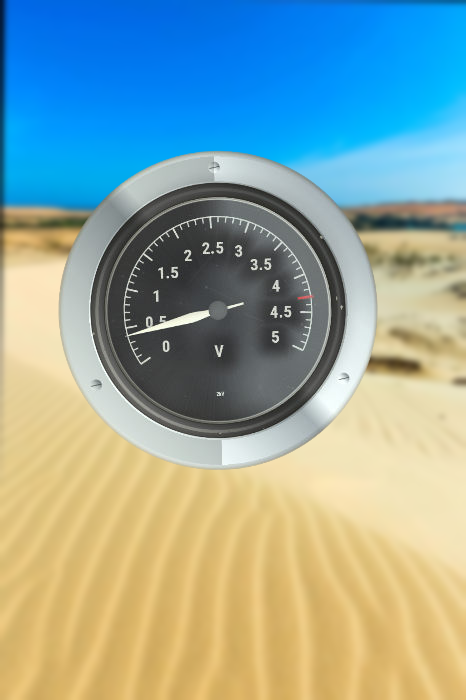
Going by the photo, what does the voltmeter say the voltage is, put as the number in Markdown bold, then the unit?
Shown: **0.4** V
